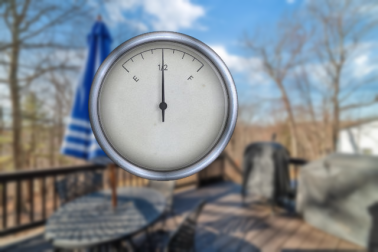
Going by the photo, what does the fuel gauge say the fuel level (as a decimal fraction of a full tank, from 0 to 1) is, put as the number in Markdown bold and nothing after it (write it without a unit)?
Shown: **0.5**
